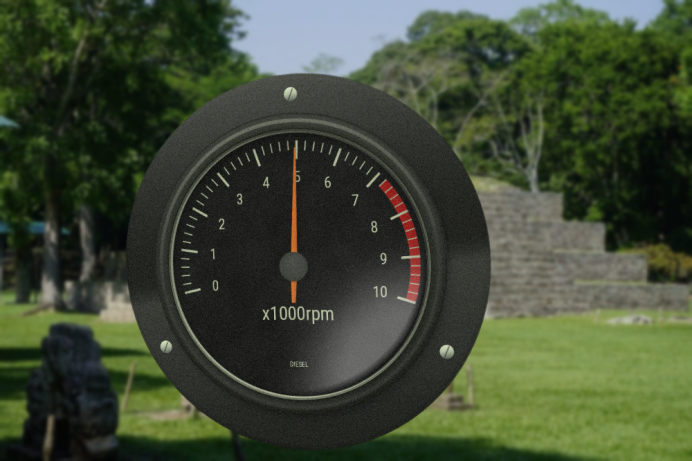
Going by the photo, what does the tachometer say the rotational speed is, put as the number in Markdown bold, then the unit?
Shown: **5000** rpm
